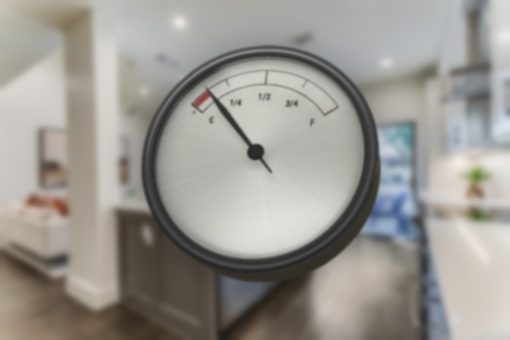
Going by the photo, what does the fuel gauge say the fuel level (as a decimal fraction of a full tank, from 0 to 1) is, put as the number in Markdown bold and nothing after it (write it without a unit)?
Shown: **0.125**
